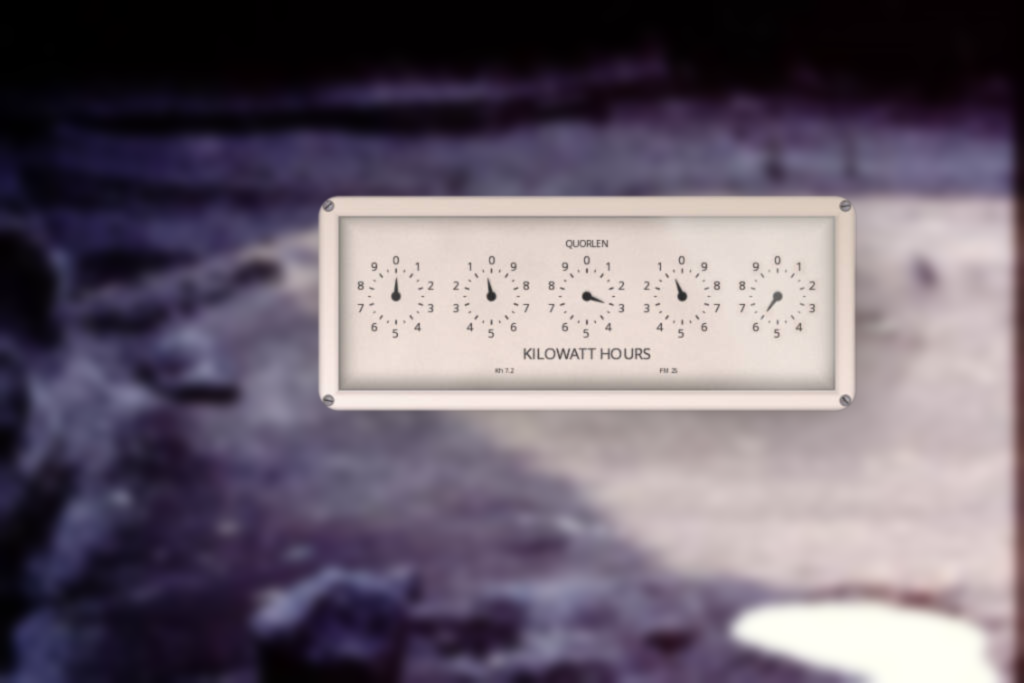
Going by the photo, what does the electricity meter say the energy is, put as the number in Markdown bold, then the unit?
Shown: **306** kWh
